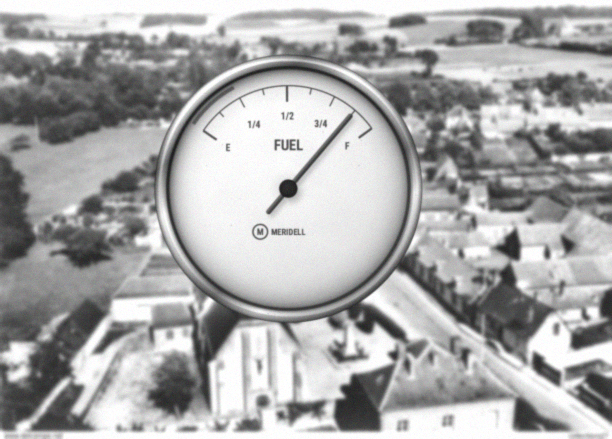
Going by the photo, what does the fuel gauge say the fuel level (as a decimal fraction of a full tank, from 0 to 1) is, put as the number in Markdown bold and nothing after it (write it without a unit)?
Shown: **0.875**
